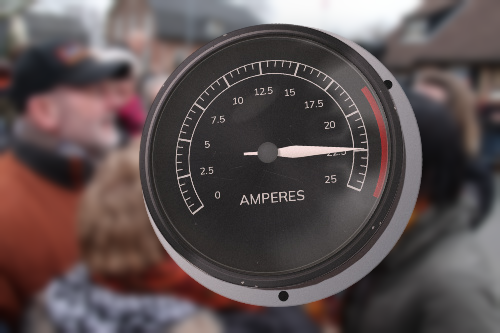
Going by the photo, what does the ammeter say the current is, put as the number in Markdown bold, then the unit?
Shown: **22.5** A
